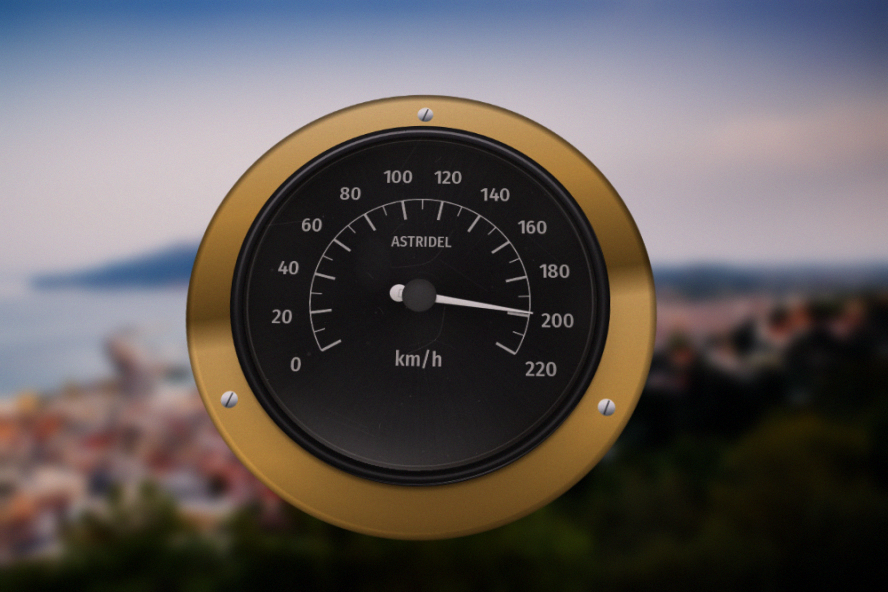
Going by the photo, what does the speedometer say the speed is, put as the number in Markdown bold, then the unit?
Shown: **200** km/h
